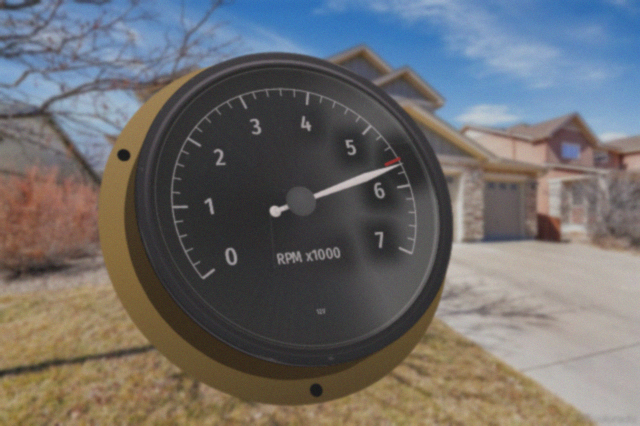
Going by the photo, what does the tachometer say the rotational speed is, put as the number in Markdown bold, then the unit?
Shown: **5700** rpm
